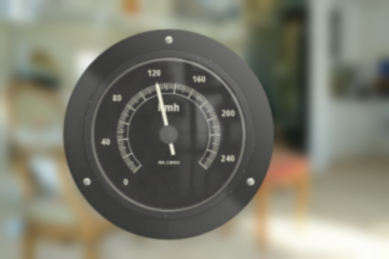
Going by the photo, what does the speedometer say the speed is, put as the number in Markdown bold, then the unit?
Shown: **120** km/h
